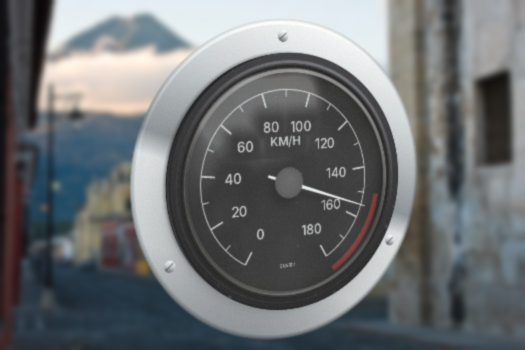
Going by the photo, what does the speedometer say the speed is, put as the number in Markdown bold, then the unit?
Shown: **155** km/h
